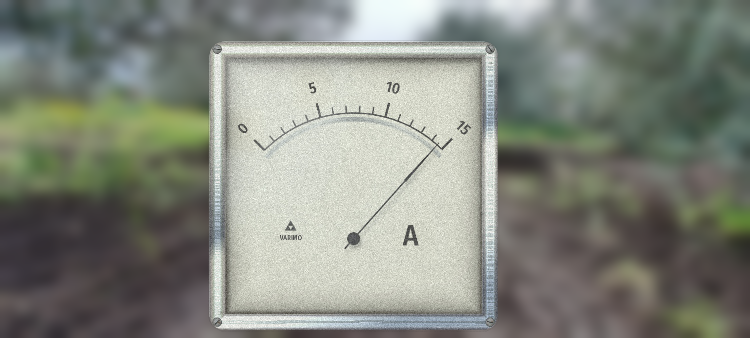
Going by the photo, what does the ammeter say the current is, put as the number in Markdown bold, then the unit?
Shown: **14.5** A
